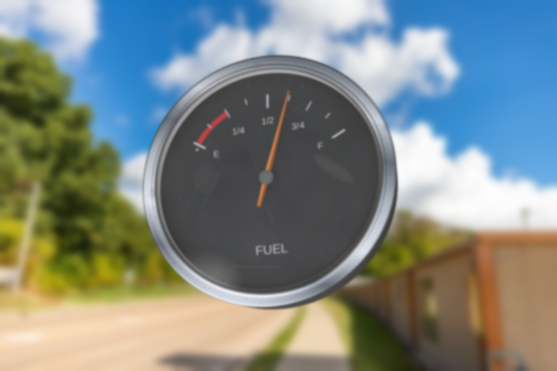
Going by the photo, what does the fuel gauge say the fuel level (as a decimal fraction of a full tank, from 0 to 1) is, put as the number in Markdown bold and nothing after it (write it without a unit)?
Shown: **0.625**
